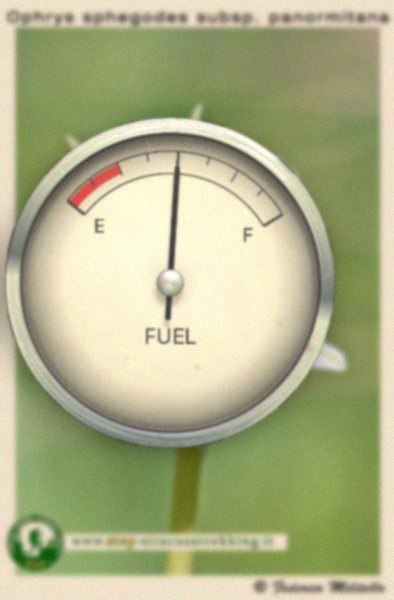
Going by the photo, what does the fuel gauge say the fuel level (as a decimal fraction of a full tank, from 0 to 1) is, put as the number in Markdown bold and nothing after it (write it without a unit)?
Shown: **0.5**
